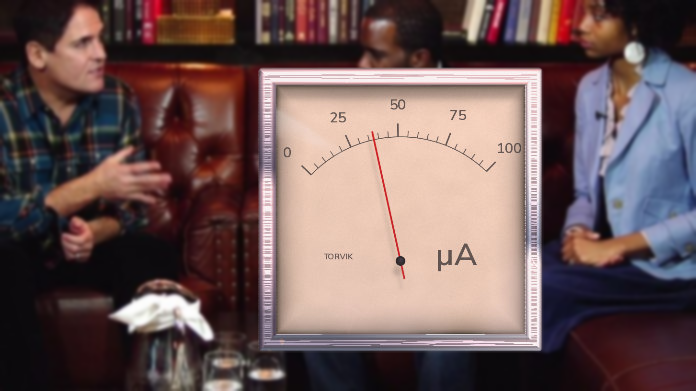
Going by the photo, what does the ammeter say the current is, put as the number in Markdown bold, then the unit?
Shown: **37.5** µA
